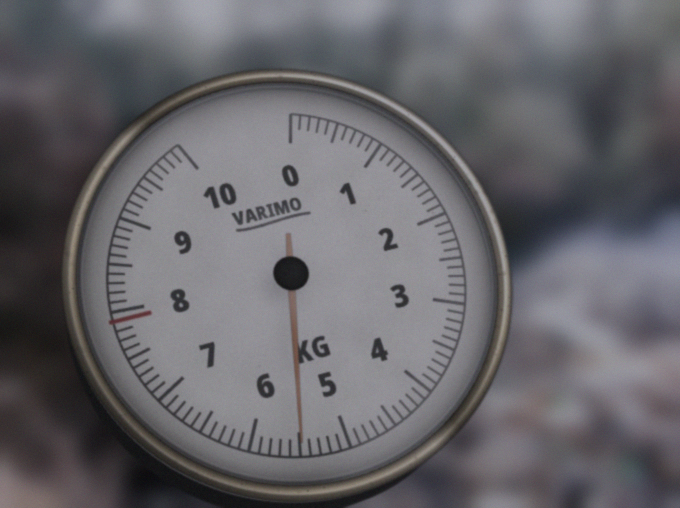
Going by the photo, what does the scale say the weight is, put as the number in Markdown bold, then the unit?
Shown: **5.5** kg
